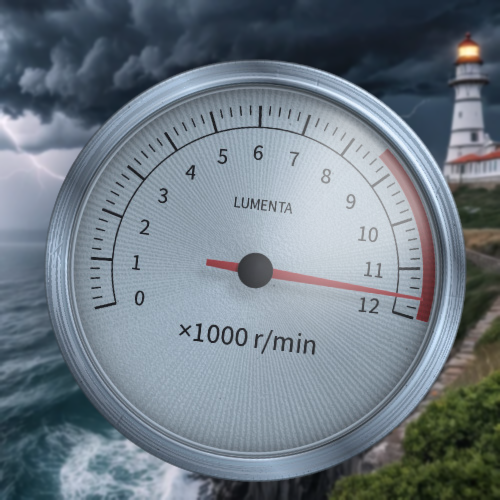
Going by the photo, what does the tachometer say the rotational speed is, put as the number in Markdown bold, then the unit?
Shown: **11600** rpm
